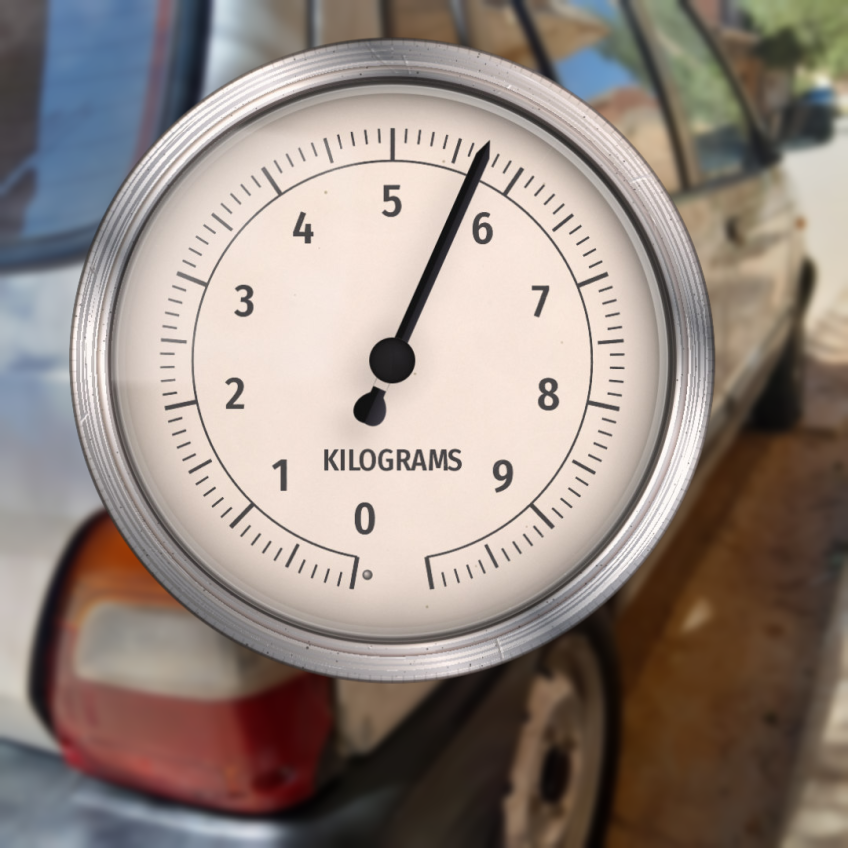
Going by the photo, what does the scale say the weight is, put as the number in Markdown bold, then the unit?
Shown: **5.7** kg
